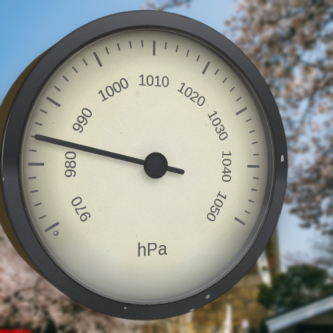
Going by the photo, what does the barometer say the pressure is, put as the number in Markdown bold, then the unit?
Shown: **984** hPa
